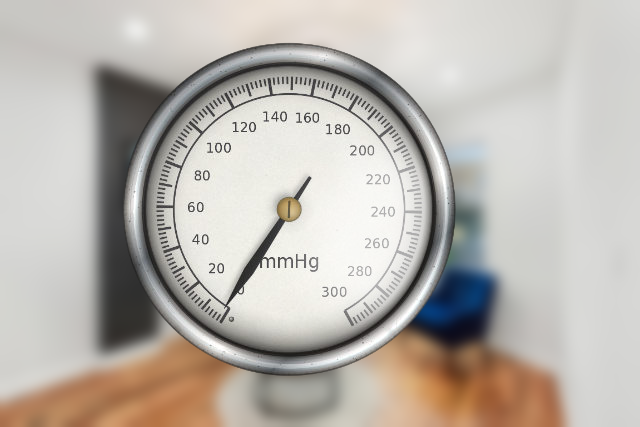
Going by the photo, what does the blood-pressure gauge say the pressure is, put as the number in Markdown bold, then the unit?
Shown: **2** mmHg
